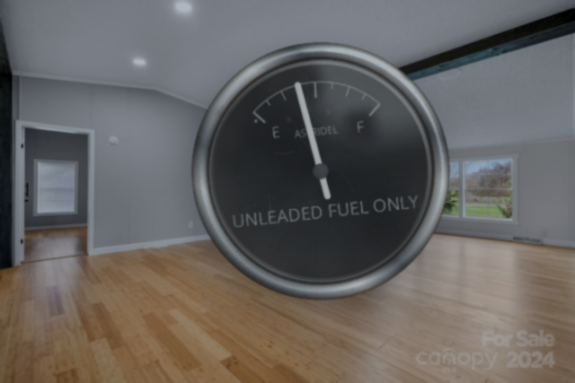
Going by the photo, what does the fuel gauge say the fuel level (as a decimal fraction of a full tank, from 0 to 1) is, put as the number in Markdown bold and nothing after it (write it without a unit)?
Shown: **0.375**
